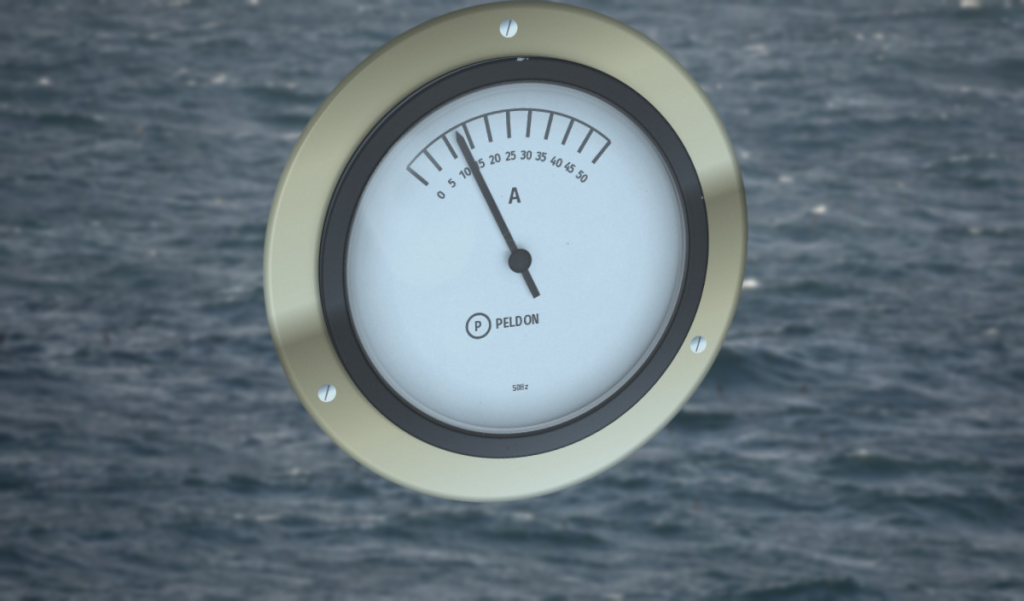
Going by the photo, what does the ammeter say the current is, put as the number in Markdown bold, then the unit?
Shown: **12.5** A
